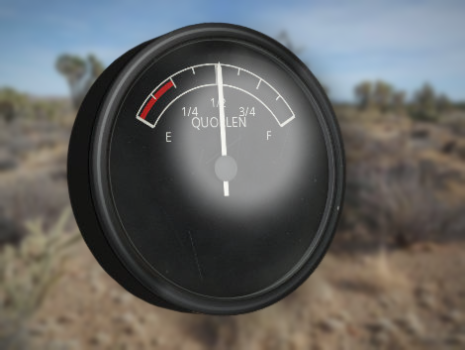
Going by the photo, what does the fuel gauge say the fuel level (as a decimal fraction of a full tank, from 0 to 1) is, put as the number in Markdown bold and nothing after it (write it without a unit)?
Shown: **0.5**
